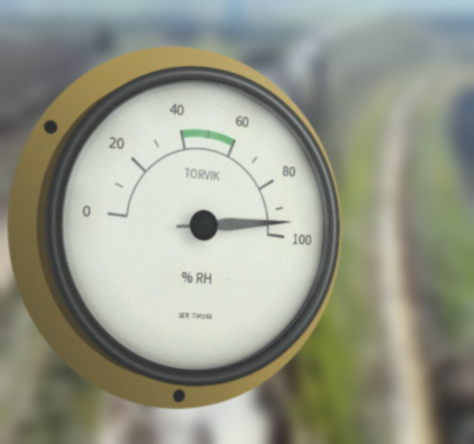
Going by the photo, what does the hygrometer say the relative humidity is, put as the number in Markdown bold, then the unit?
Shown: **95** %
